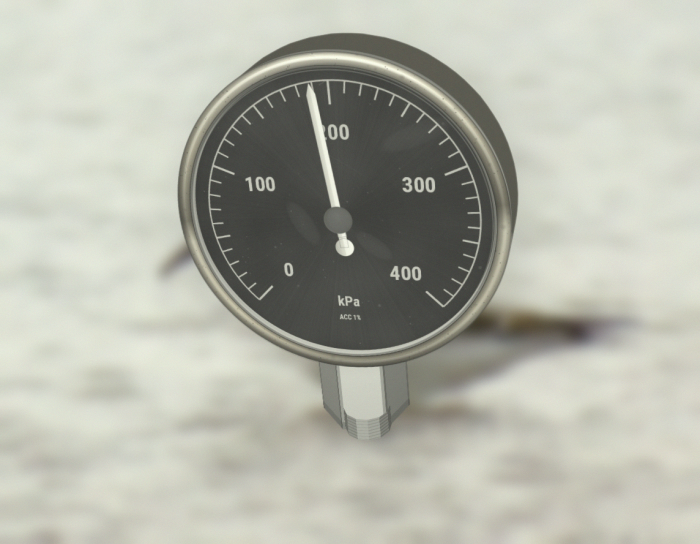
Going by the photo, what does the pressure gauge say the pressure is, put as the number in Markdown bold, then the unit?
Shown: **190** kPa
